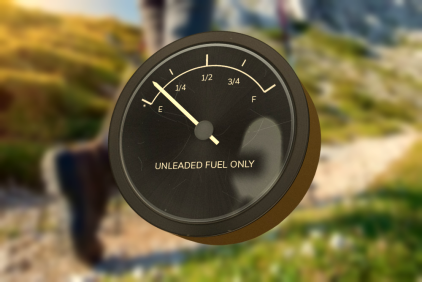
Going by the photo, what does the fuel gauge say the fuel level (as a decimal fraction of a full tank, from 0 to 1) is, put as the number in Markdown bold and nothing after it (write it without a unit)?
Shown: **0.125**
